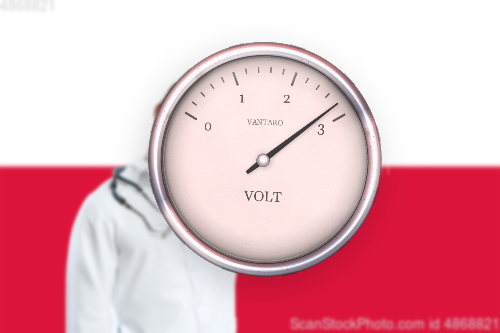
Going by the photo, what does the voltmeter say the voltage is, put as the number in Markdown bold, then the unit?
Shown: **2.8** V
